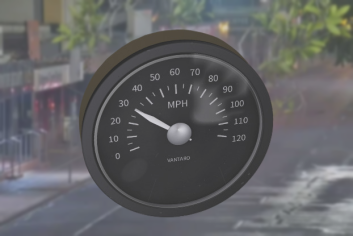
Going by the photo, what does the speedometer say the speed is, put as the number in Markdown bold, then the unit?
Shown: **30** mph
